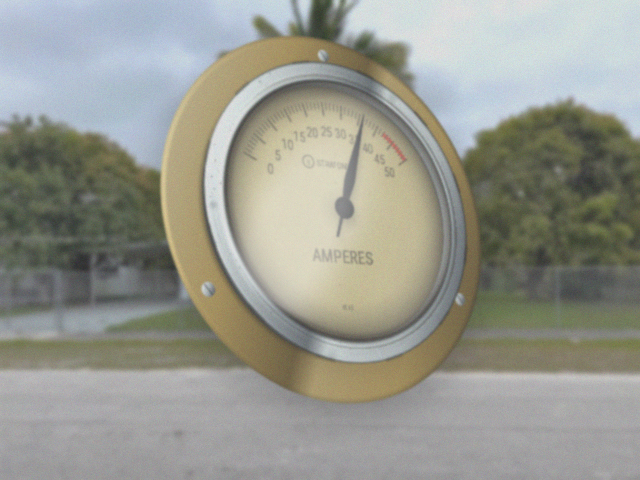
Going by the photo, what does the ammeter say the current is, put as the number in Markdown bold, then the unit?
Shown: **35** A
